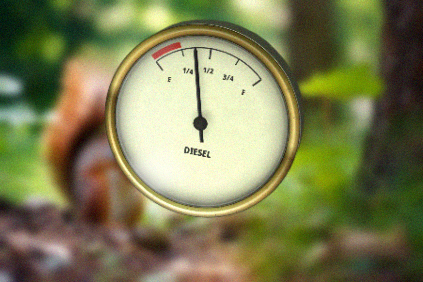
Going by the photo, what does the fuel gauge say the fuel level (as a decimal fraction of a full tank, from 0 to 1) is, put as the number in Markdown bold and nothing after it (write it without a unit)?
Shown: **0.375**
